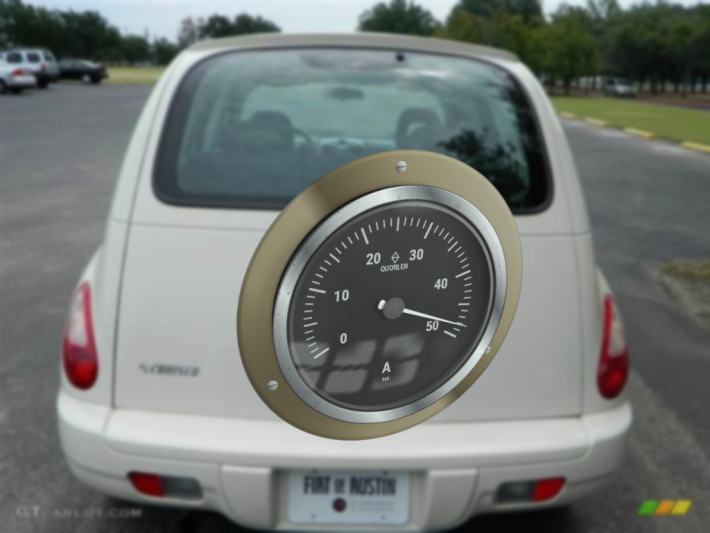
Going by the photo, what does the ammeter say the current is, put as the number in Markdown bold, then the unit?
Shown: **48** A
